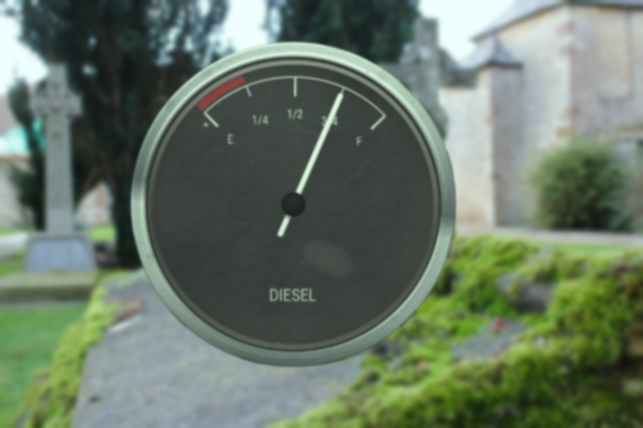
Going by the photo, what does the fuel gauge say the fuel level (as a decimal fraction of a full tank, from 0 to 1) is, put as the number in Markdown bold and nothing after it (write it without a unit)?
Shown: **0.75**
